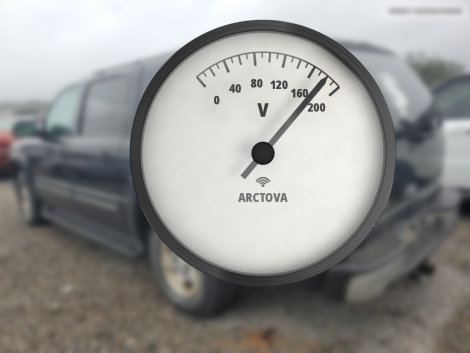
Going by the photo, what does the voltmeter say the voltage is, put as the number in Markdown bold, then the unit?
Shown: **180** V
